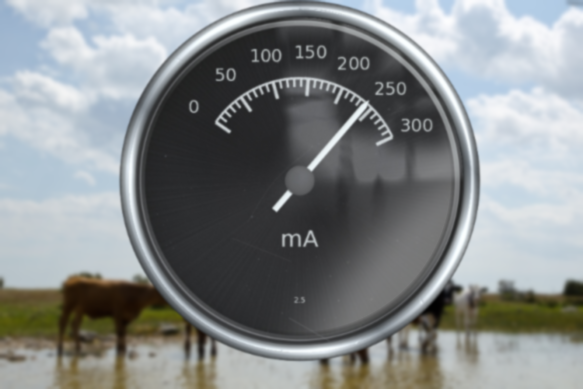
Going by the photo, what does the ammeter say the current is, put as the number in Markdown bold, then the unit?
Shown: **240** mA
